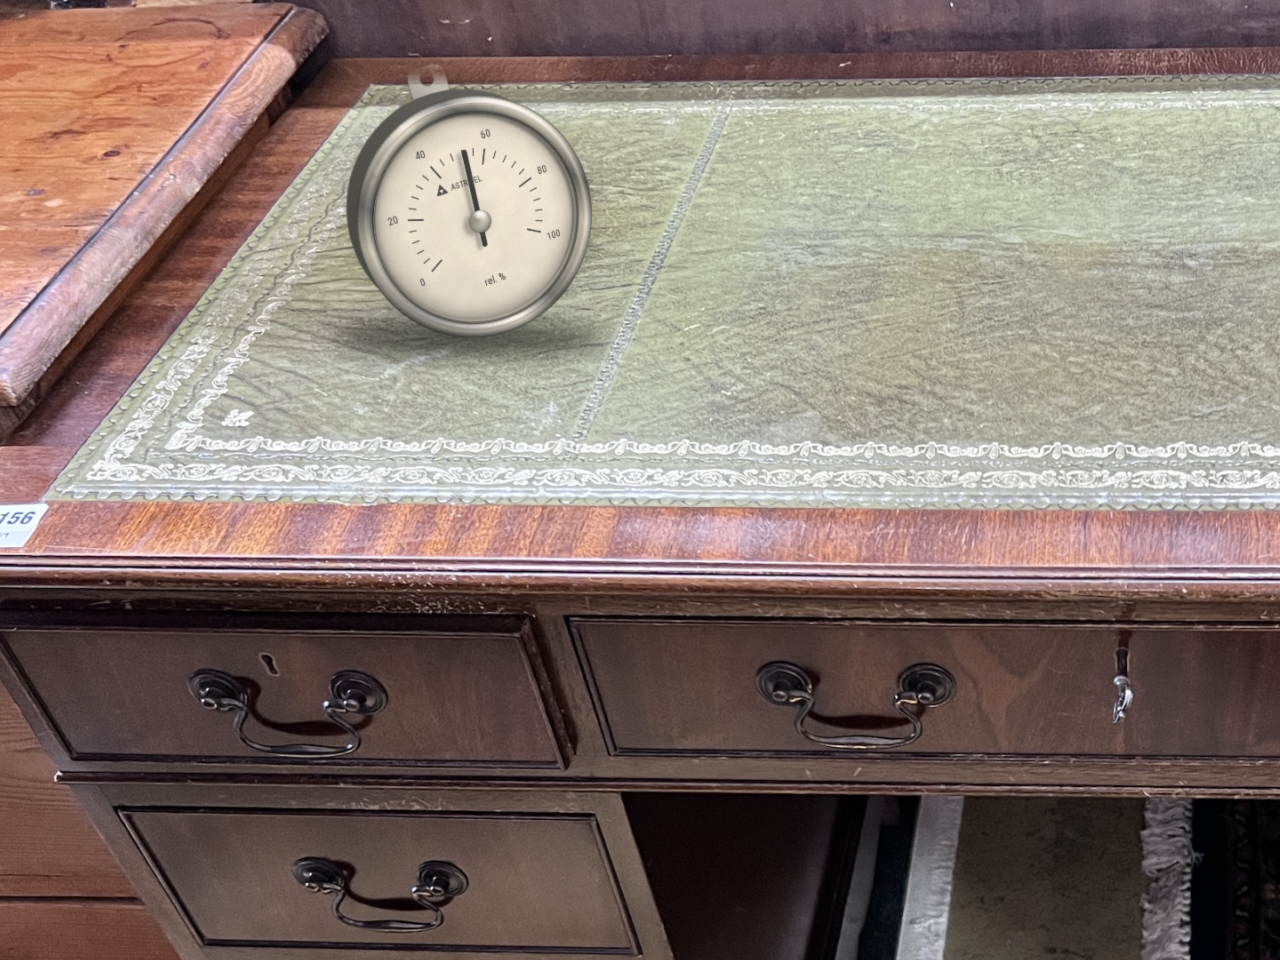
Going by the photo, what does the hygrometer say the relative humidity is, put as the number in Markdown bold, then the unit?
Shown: **52** %
